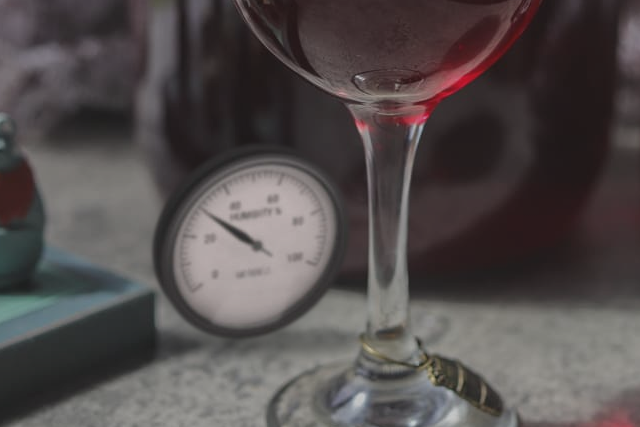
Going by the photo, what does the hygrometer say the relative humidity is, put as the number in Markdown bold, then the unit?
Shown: **30** %
